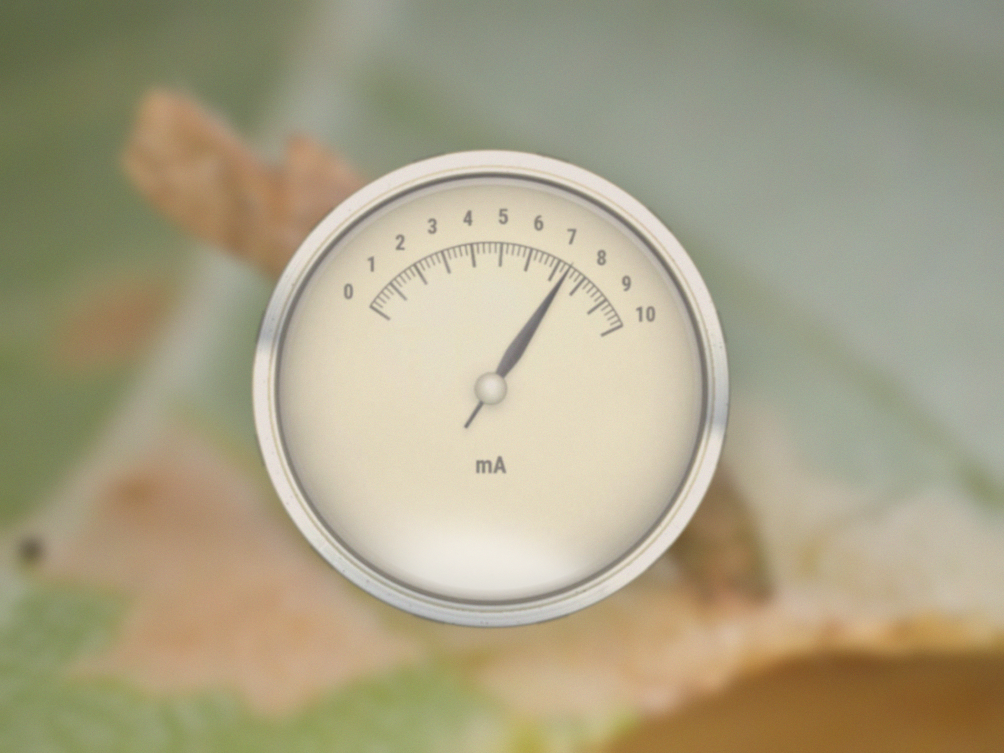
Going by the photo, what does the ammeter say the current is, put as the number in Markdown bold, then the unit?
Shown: **7.4** mA
